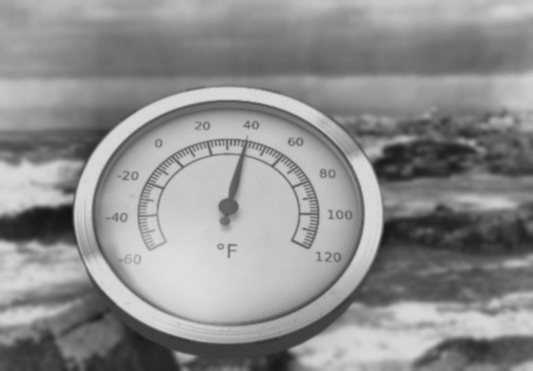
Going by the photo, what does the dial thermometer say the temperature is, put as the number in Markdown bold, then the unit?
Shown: **40** °F
